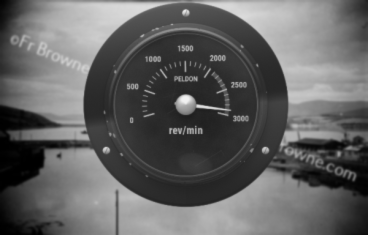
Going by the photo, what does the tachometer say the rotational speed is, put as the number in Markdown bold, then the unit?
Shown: **2900** rpm
